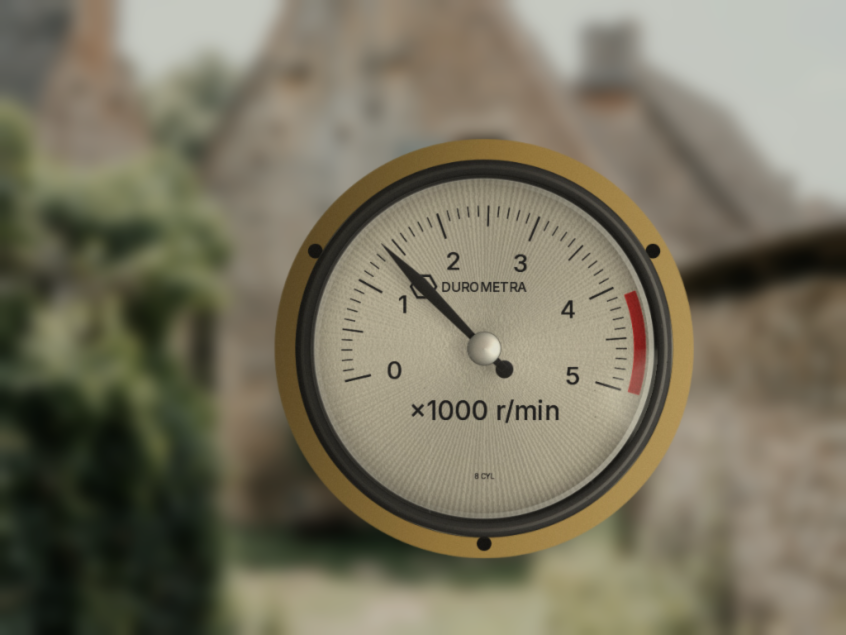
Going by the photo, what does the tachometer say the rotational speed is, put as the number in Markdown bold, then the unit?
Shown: **1400** rpm
